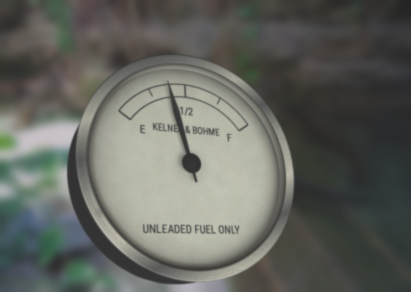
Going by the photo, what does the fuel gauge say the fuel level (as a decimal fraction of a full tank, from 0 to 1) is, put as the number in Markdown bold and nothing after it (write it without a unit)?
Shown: **0.375**
